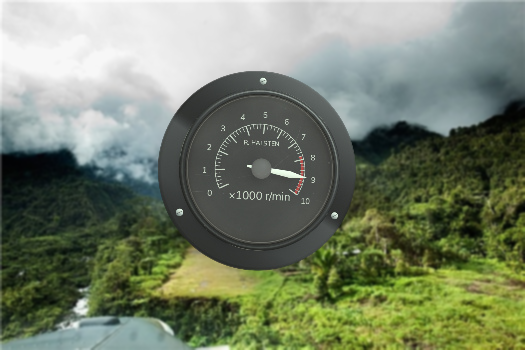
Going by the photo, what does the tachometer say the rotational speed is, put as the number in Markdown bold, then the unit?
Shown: **9000** rpm
